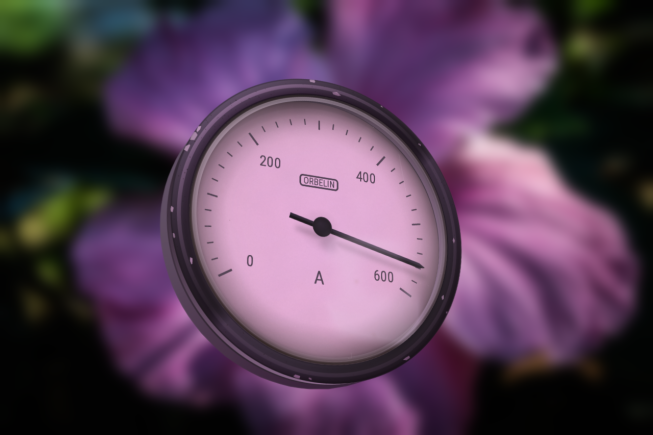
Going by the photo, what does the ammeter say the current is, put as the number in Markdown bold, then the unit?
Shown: **560** A
